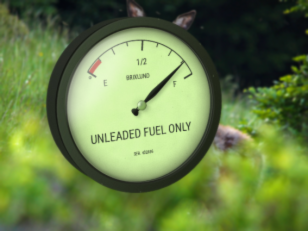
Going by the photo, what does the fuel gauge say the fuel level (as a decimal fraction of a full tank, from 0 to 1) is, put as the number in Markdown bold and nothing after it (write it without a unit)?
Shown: **0.875**
